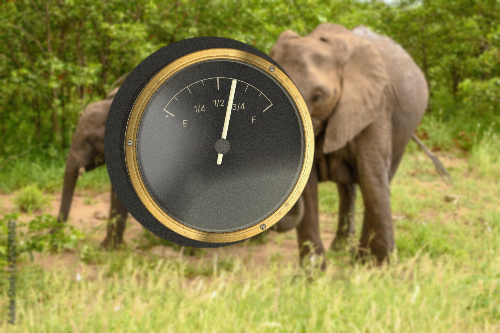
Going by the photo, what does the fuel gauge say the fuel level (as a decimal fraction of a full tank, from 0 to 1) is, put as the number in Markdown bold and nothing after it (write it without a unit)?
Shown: **0.625**
